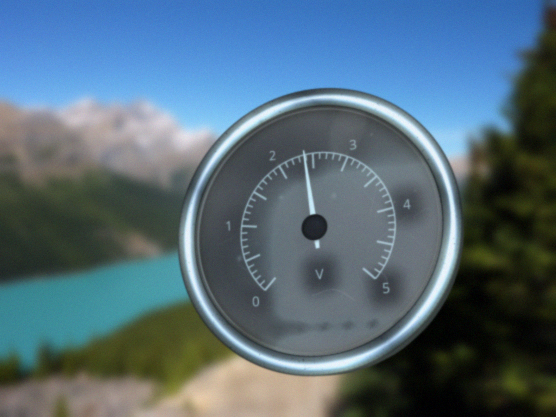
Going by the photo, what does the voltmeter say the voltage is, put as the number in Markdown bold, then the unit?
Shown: **2.4** V
